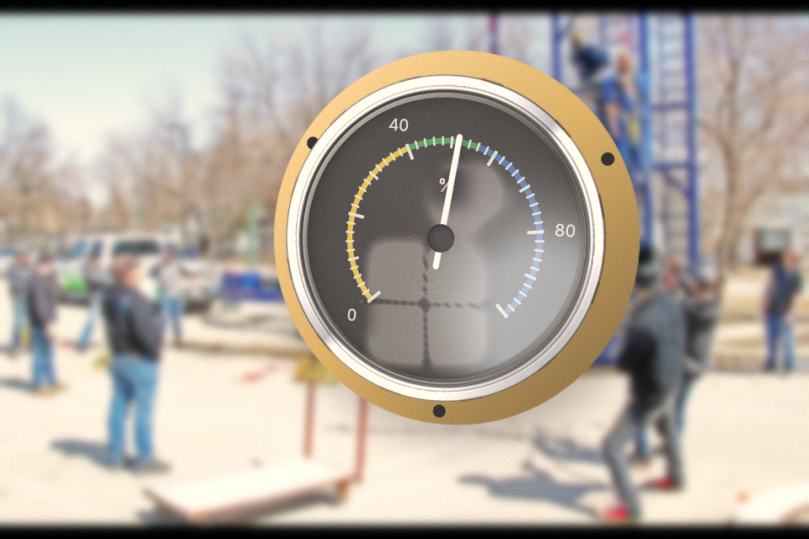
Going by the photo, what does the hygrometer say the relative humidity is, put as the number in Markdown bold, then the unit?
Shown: **52** %
